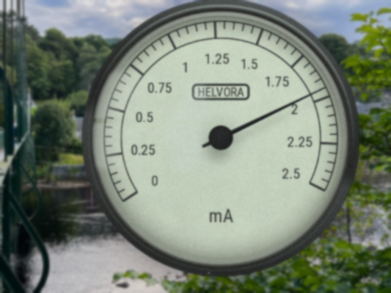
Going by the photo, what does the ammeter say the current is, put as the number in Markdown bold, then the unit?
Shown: **1.95** mA
